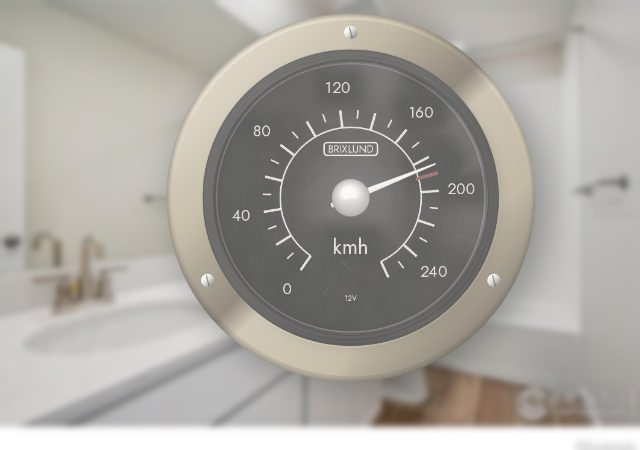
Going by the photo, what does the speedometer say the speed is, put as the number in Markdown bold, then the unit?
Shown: **185** km/h
